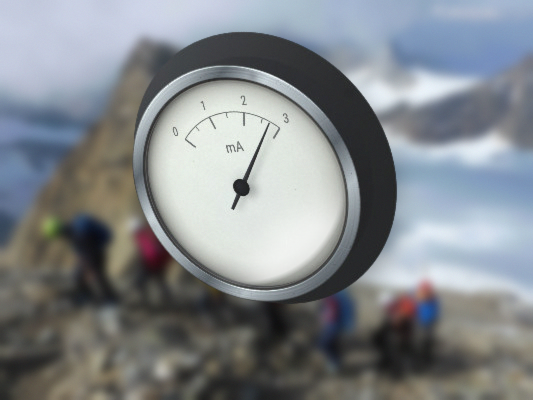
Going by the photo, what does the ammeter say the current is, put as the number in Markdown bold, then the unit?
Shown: **2.75** mA
